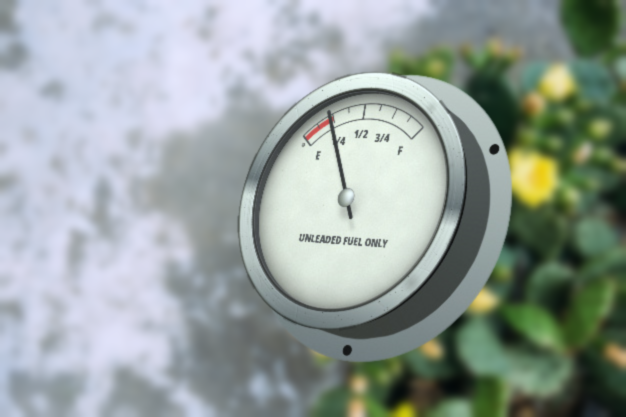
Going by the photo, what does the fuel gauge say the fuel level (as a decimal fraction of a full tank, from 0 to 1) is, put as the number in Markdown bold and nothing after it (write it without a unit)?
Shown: **0.25**
